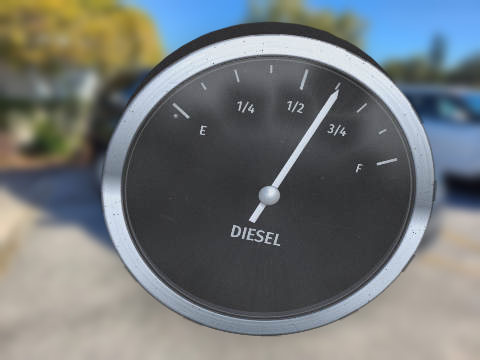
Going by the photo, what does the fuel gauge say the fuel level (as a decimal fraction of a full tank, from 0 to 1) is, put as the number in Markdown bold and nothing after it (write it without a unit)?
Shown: **0.625**
